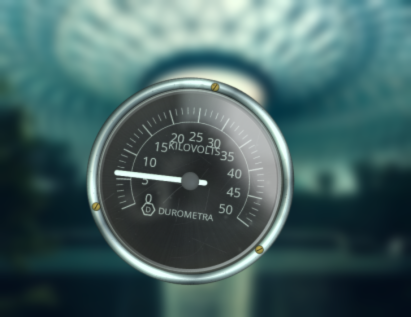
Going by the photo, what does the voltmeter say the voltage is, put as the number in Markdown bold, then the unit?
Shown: **6** kV
